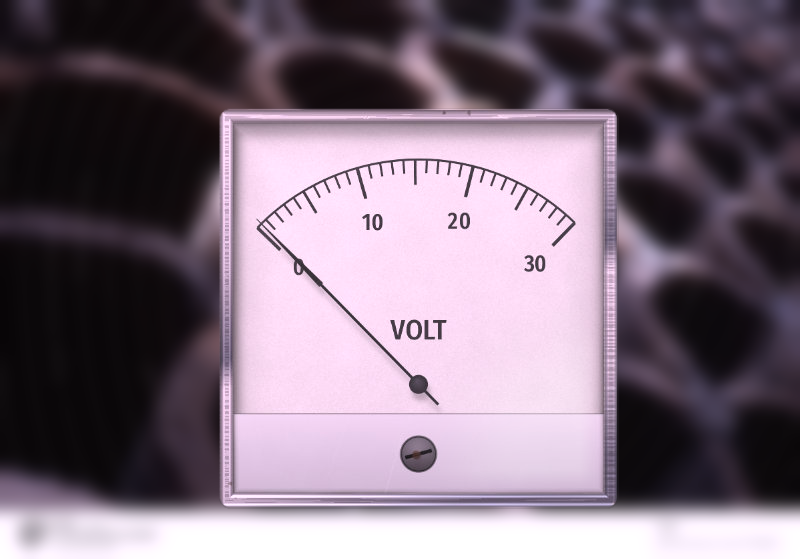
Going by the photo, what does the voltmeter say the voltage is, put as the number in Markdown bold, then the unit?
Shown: **0.5** V
